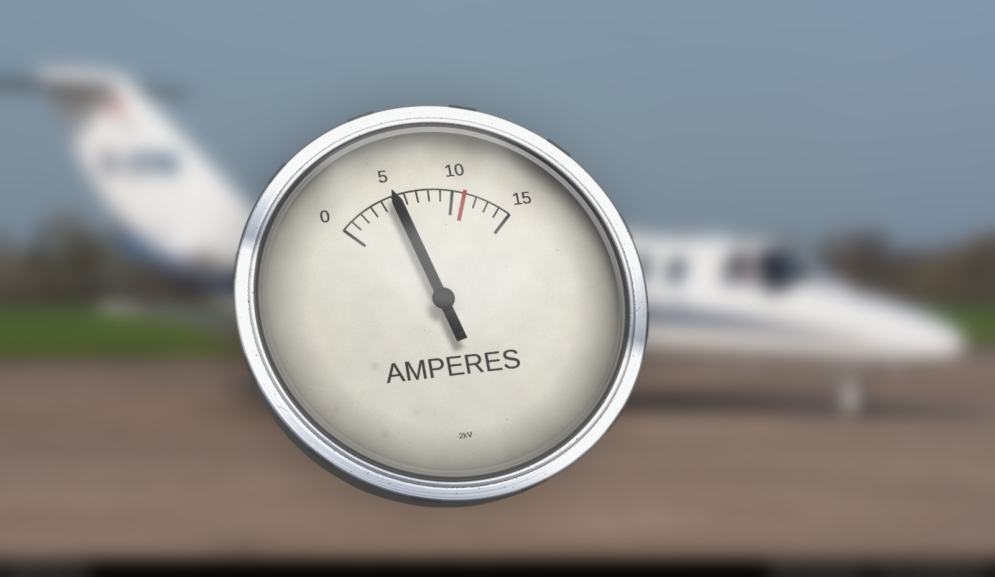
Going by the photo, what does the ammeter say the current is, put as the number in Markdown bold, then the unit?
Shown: **5** A
